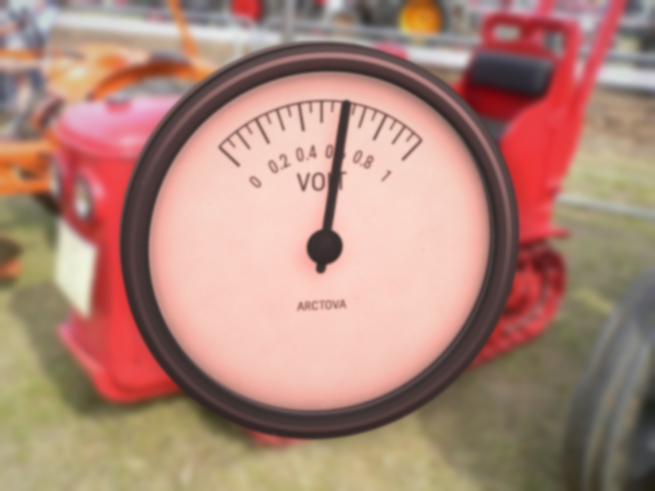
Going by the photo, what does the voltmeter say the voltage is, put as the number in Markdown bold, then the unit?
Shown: **0.6** V
